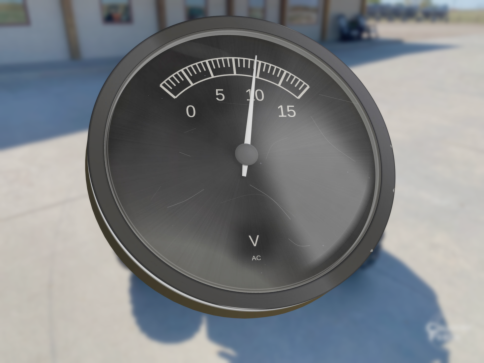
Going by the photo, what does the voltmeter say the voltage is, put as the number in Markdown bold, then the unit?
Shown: **9.5** V
